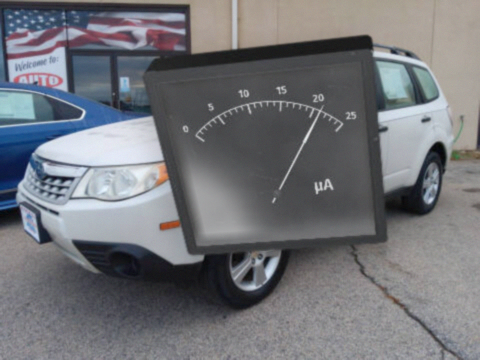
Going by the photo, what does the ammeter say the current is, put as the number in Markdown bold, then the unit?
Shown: **21** µA
